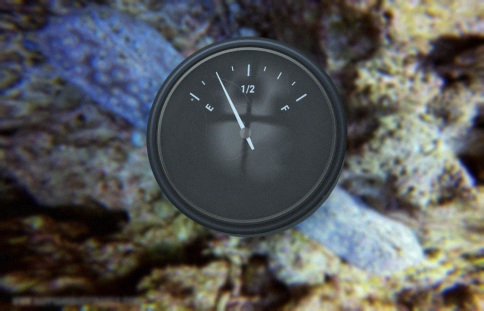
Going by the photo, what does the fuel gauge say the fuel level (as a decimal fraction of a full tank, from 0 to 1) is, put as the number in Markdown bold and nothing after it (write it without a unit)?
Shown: **0.25**
